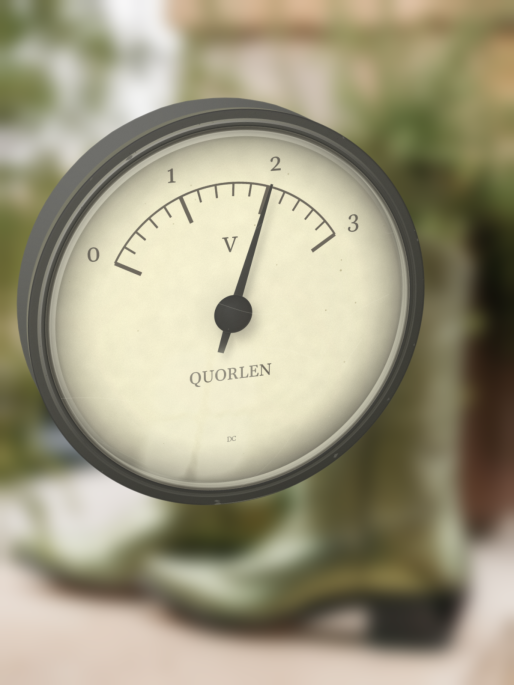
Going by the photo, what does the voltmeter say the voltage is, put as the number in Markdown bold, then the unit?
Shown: **2** V
